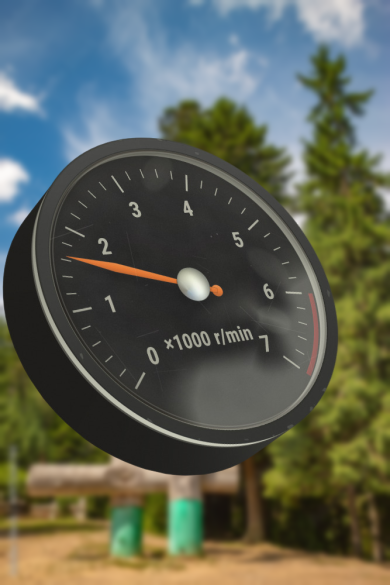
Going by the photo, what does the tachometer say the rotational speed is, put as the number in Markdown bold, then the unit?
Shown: **1600** rpm
